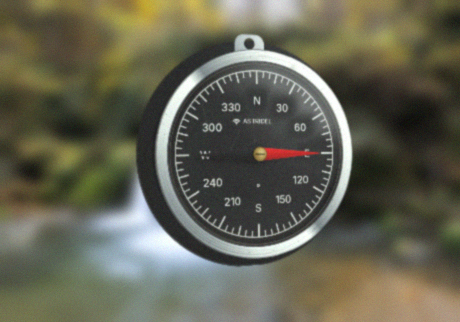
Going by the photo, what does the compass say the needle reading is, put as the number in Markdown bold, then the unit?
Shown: **90** °
